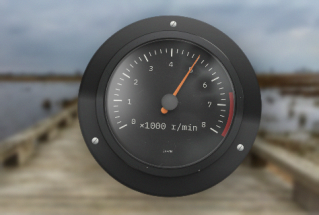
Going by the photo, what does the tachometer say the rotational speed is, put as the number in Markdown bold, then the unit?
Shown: **5000** rpm
